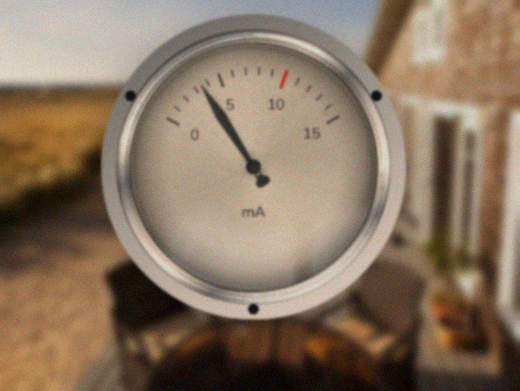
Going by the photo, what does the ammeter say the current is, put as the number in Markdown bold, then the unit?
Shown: **3.5** mA
